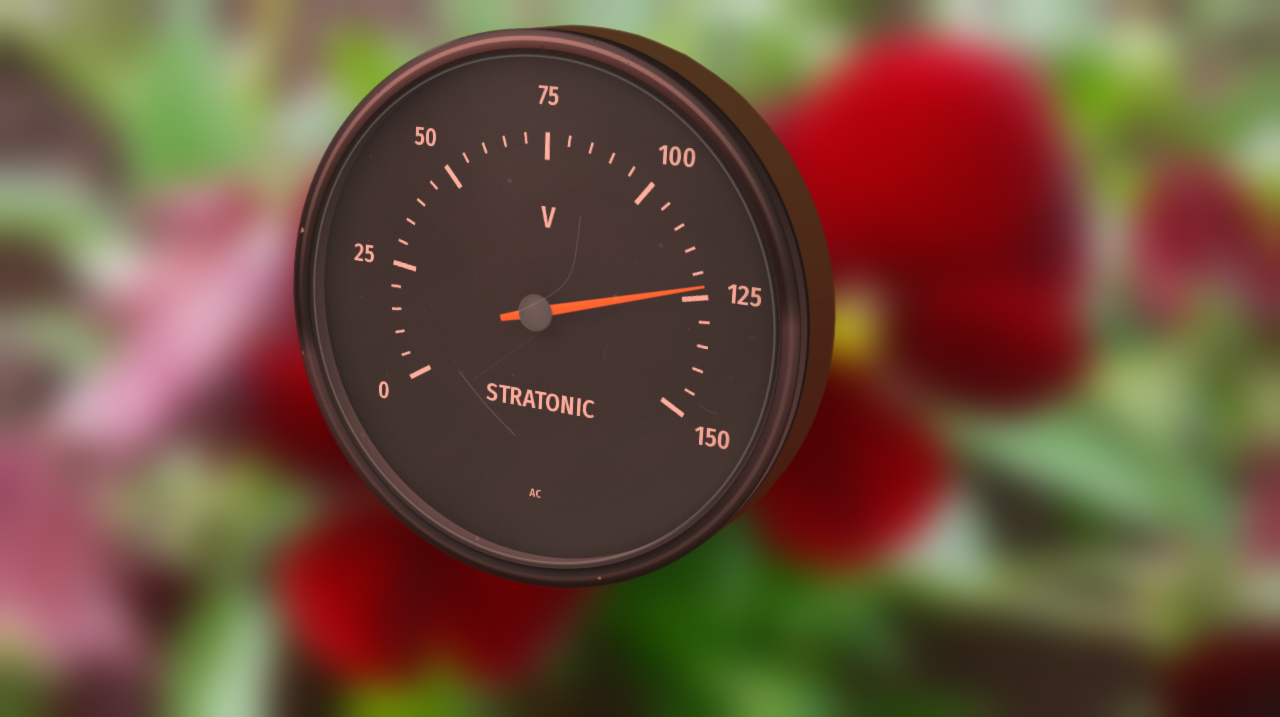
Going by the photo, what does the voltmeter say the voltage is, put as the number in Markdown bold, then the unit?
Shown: **122.5** V
